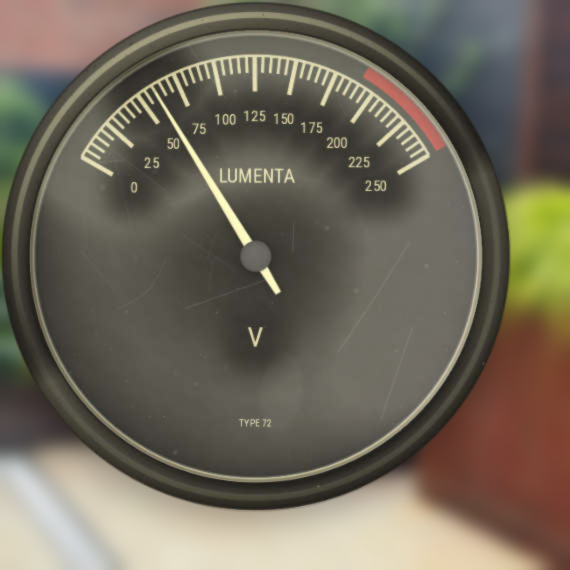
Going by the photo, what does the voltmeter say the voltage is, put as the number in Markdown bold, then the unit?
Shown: **60** V
